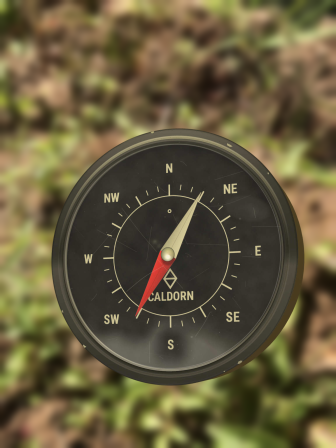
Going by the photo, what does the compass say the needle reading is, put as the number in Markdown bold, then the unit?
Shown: **210** °
